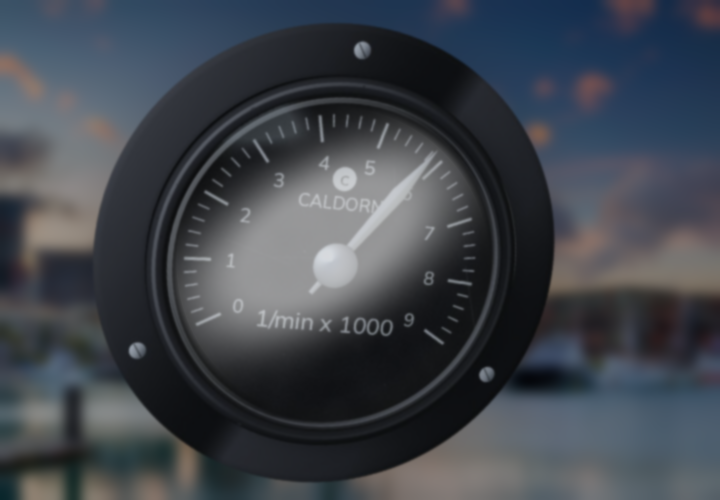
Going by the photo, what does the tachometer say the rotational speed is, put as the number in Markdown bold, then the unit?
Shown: **5800** rpm
